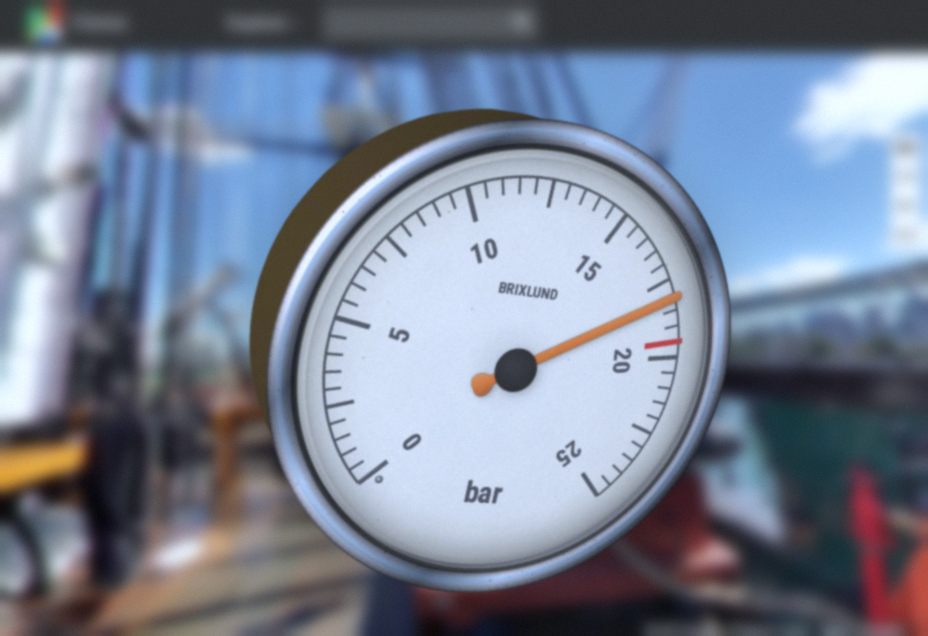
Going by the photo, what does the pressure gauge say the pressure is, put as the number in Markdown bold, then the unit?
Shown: **18** bar
